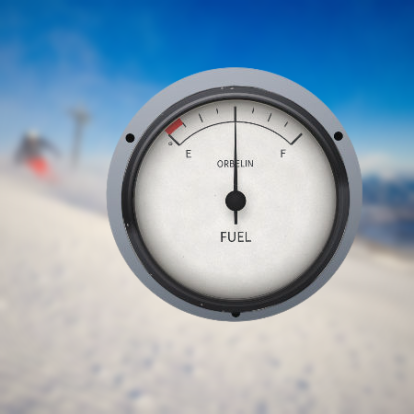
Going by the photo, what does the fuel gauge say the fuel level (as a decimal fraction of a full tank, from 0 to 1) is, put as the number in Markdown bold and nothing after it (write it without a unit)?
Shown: **0.5**
